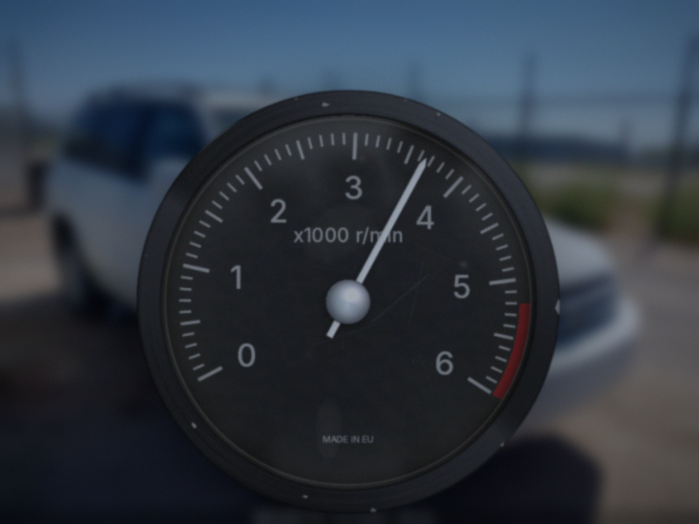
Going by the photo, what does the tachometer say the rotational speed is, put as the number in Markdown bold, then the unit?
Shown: **3650** rpm
